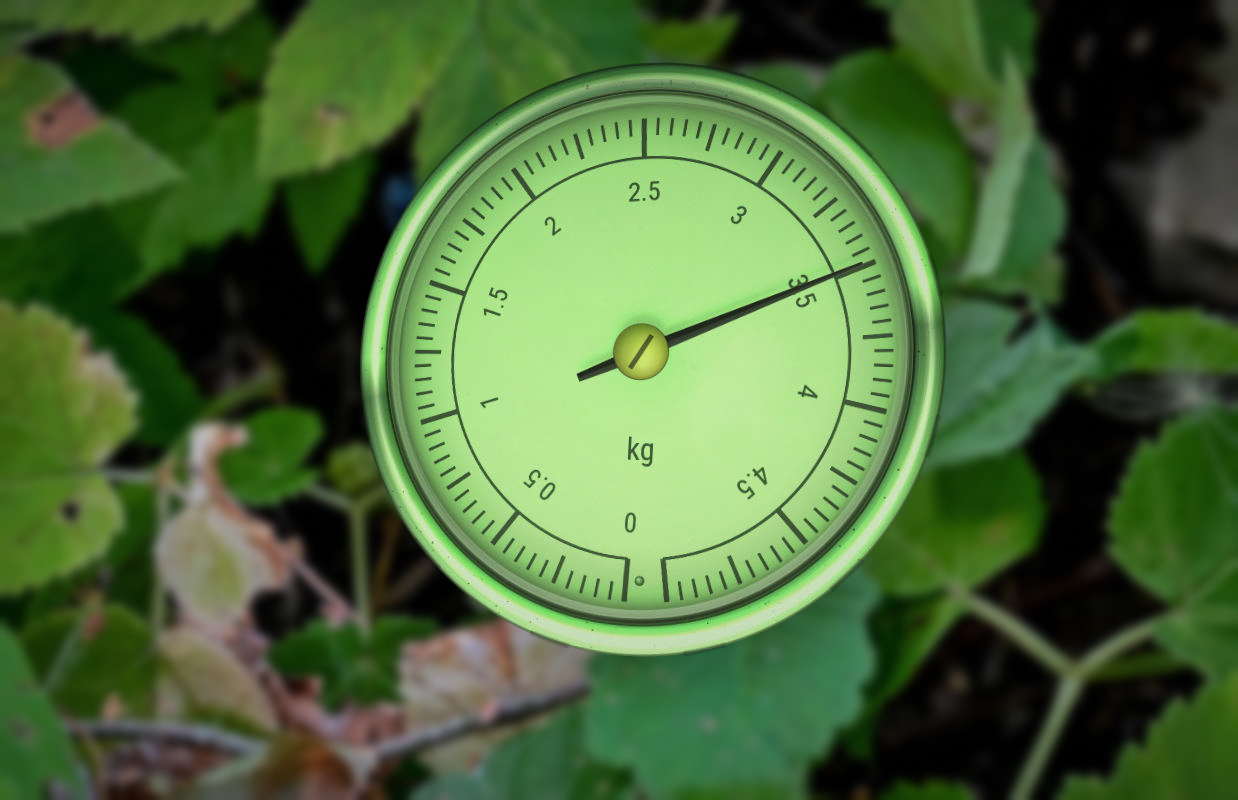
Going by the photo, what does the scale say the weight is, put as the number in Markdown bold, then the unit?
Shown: **3.5** kg
